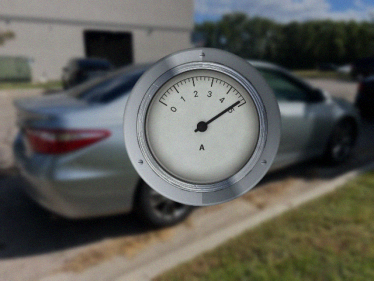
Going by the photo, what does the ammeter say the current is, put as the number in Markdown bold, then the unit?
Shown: **4.8** A
